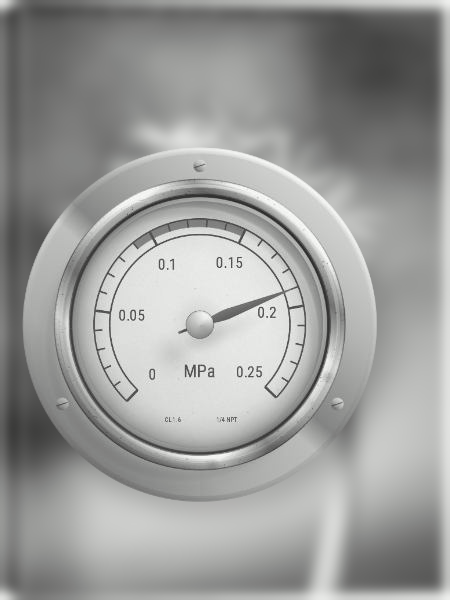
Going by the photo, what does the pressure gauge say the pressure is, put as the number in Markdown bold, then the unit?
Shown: **0.19** MPa
